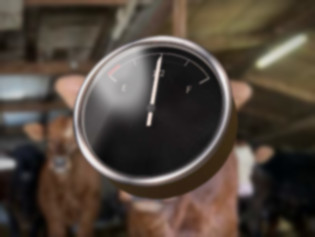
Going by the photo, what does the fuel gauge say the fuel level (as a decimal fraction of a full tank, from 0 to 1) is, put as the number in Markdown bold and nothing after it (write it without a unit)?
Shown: **0.5**
